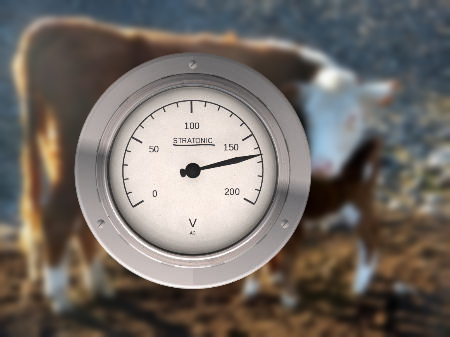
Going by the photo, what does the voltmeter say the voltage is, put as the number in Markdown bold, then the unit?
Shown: **165** V
